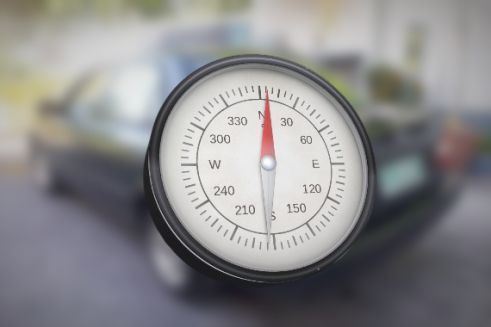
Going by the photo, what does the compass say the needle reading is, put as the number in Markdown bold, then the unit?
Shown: **5** °
